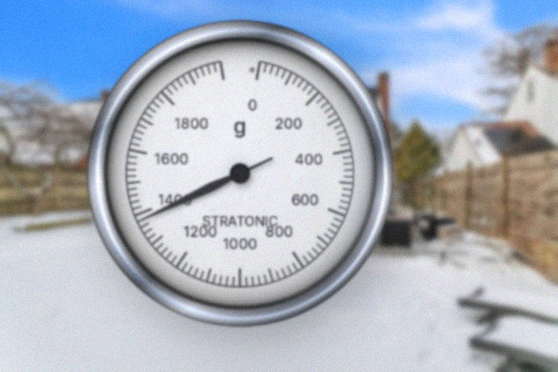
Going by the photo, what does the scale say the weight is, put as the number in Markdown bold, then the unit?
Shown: **1380** g
